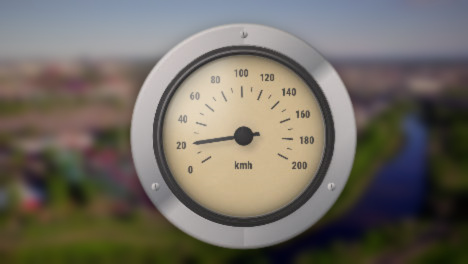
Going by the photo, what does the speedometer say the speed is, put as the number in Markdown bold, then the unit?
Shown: **20** km/h
